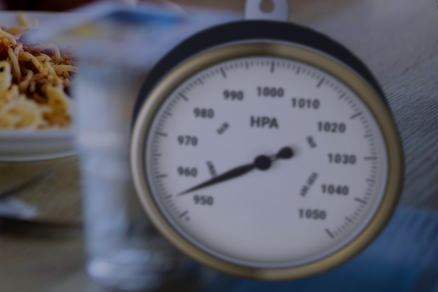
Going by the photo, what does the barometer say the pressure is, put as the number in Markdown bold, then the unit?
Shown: **955** hPa
